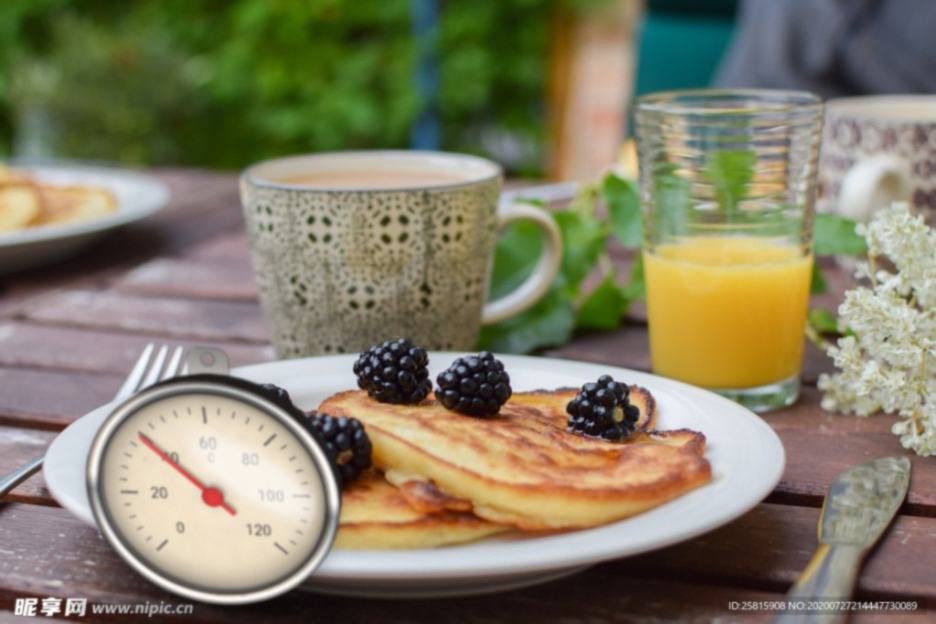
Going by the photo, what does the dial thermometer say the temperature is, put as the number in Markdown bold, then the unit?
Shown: **40** °C
